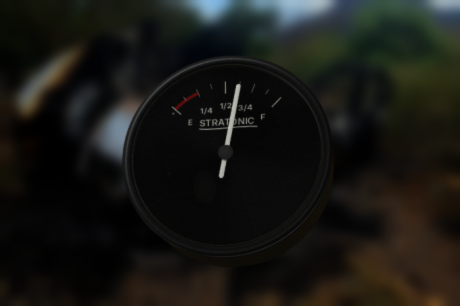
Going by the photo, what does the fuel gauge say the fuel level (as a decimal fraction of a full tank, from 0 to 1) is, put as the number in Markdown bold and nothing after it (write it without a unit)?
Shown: **0.625**
